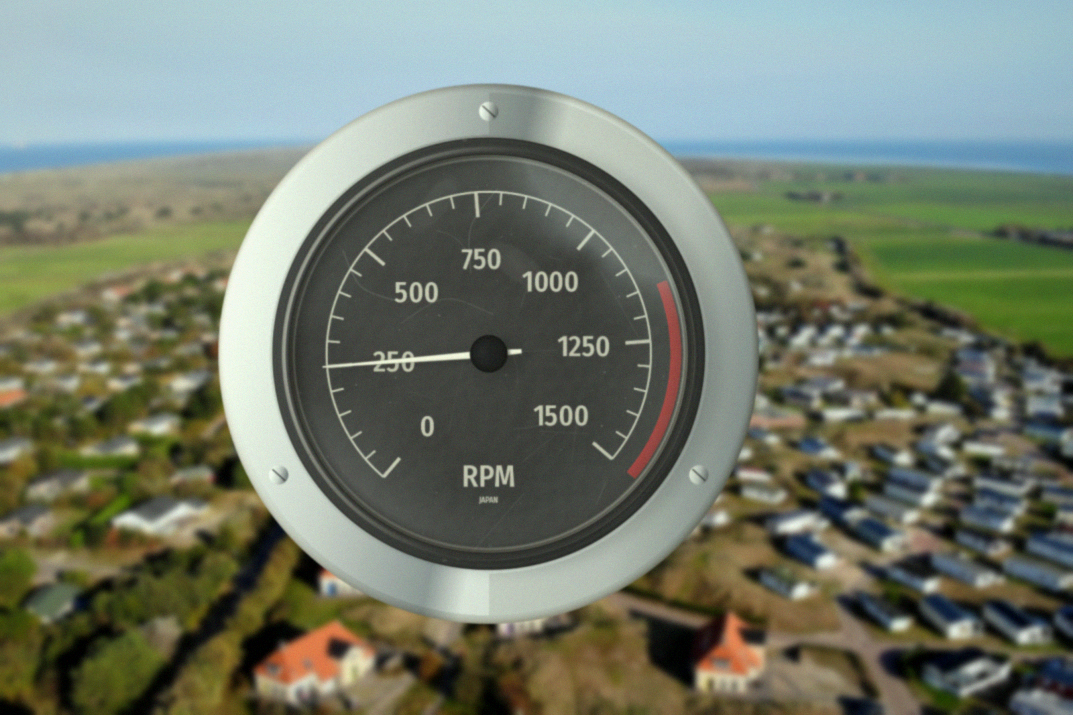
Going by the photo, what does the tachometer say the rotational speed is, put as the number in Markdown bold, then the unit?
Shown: **250** rpm
